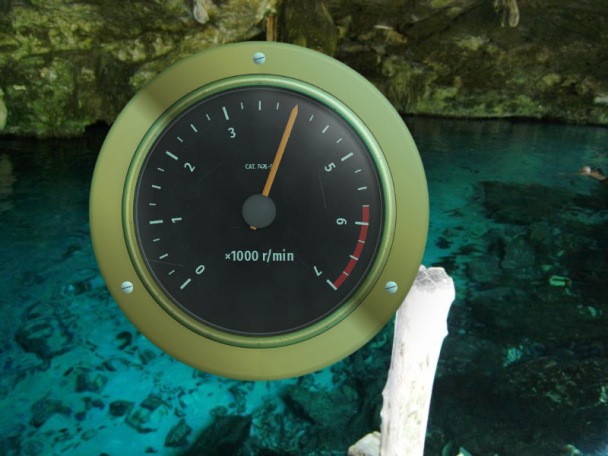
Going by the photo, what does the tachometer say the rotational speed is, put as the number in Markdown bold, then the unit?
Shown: **4000** rpm
